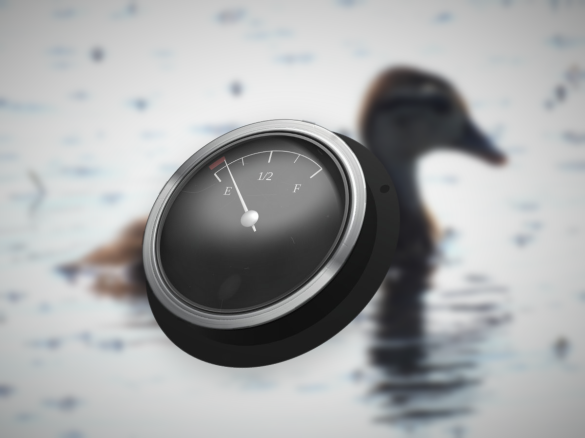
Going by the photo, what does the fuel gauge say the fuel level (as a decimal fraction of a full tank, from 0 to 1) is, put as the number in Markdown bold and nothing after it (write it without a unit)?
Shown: **0.125**
